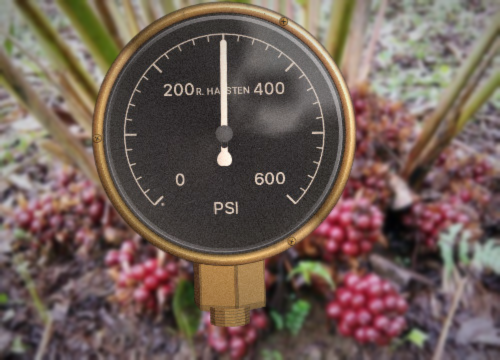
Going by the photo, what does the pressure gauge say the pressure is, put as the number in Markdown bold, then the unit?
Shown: **300** psi
